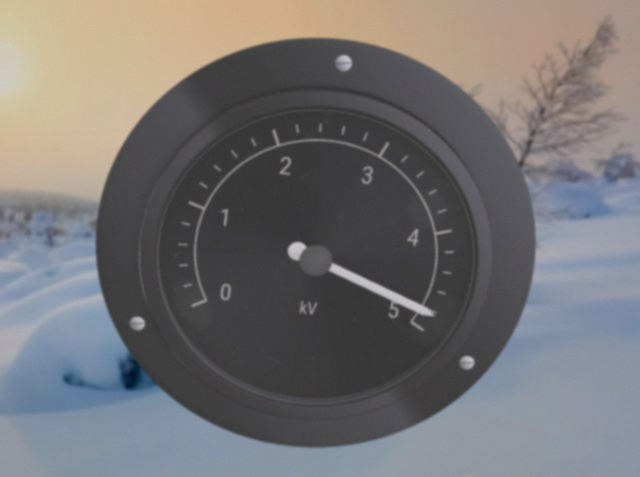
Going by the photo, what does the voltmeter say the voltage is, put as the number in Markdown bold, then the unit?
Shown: **4.8** kV
